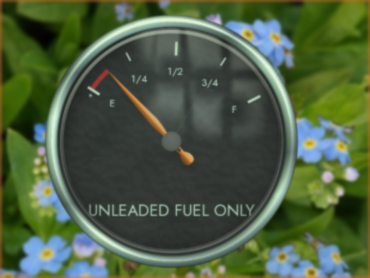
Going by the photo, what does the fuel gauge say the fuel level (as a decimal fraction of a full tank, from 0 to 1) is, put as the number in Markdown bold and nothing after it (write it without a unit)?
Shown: **0.125**
